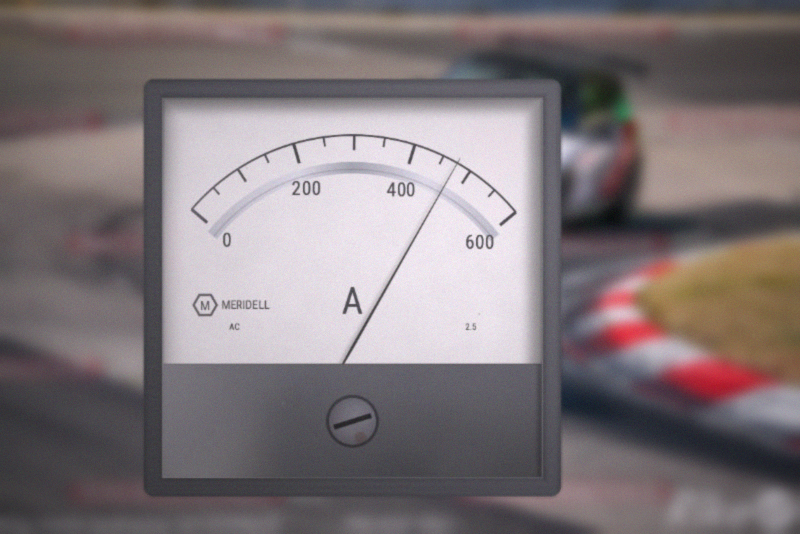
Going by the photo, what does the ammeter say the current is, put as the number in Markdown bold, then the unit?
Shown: **475** A
